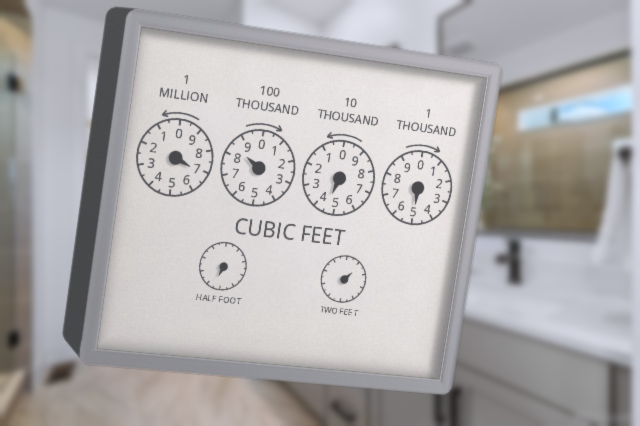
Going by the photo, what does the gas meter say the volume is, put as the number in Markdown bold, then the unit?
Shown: **684500** ft³
